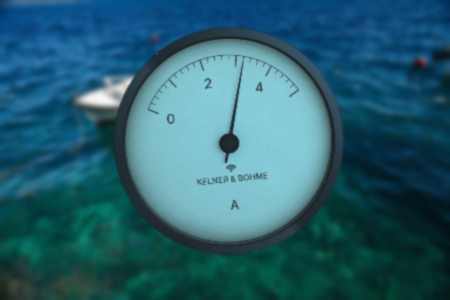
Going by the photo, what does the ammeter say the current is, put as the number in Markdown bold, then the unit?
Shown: **3.2** A
